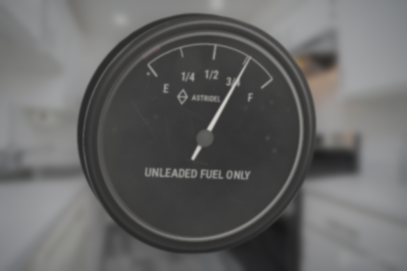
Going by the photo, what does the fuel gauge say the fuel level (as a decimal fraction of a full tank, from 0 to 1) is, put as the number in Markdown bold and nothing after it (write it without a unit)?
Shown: **0.75**
